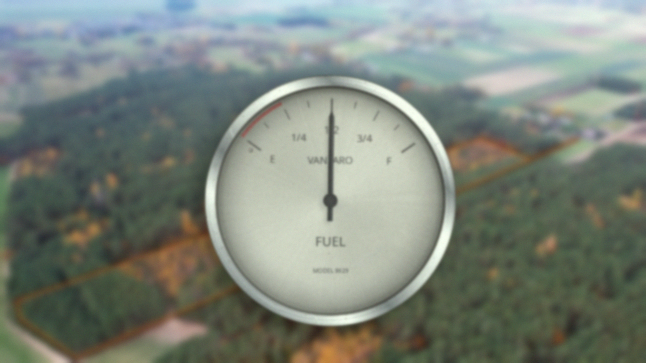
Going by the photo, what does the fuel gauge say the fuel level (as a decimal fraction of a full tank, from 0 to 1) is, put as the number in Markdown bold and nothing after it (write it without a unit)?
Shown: **0.5**
